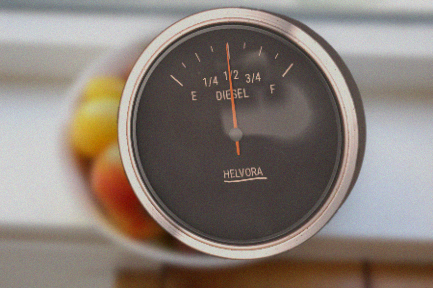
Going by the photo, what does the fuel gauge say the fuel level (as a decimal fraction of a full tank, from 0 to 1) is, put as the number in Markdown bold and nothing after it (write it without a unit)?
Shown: **0.5**
